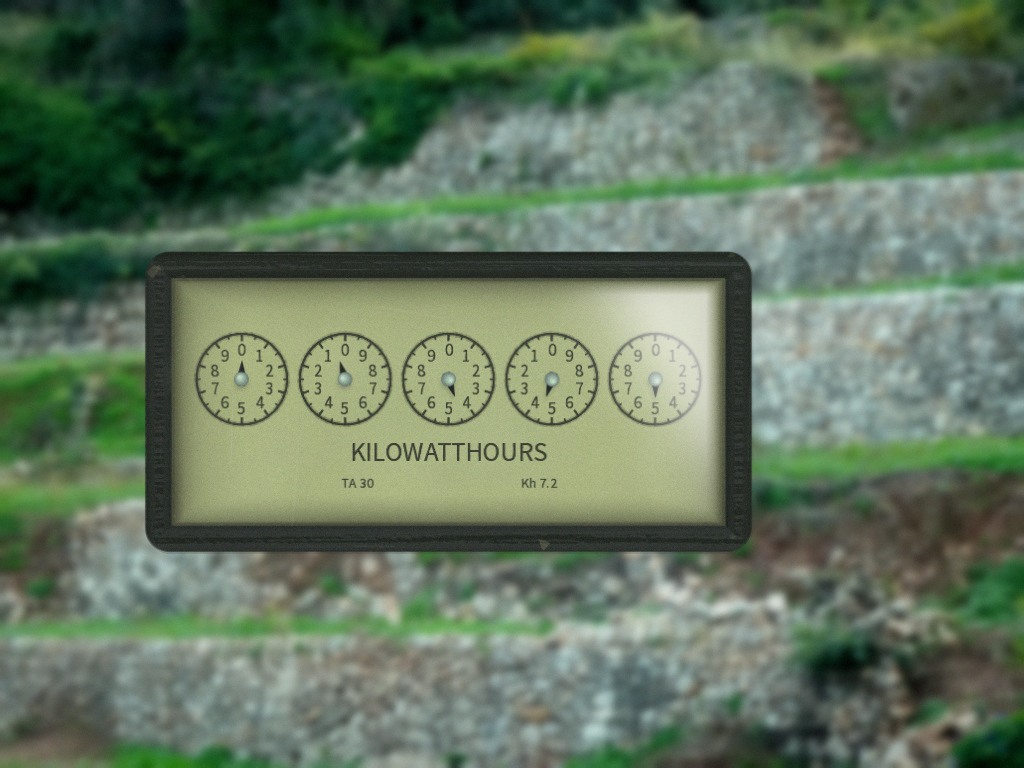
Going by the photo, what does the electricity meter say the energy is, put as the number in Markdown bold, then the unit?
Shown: **445** kWh
